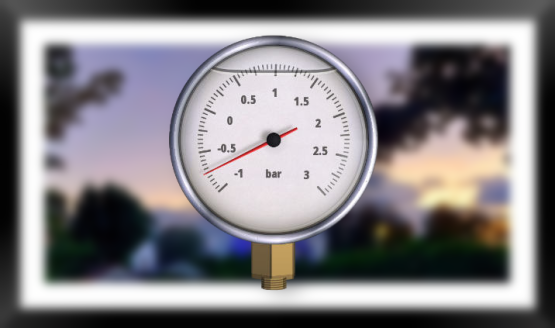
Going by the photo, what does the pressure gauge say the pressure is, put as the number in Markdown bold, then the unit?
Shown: **-0.75** bar
